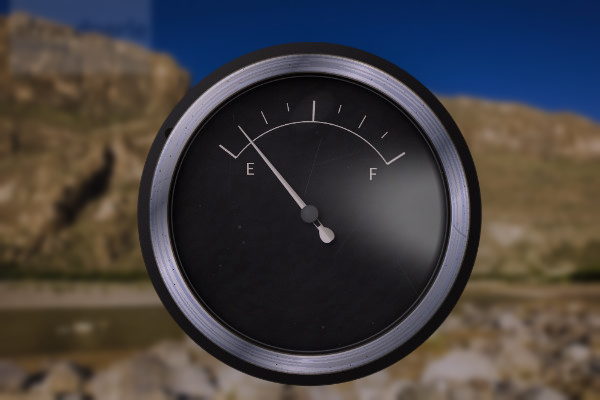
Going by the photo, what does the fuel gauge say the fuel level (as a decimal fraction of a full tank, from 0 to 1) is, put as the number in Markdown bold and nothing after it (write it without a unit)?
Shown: **0.125**
